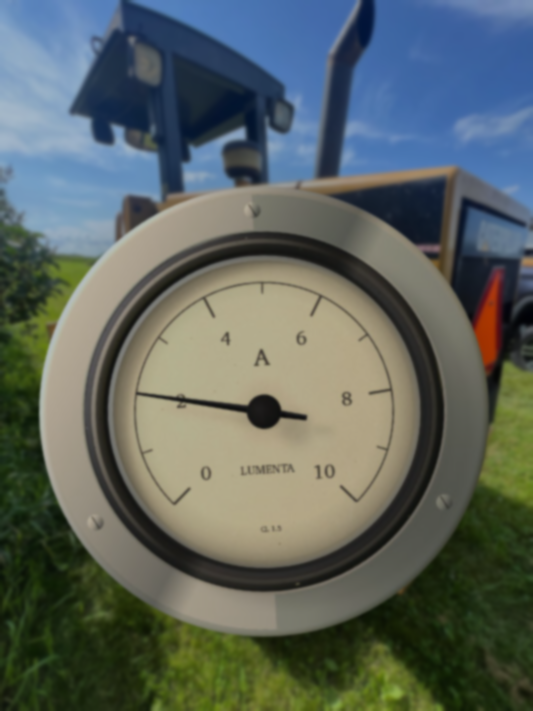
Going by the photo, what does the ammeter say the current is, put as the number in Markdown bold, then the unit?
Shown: **2** A
